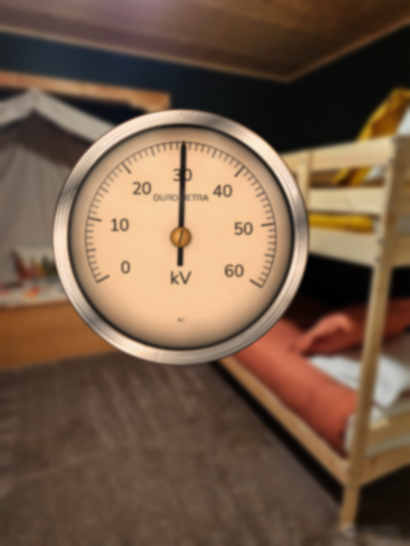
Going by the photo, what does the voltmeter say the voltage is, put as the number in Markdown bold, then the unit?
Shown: **30** kV
